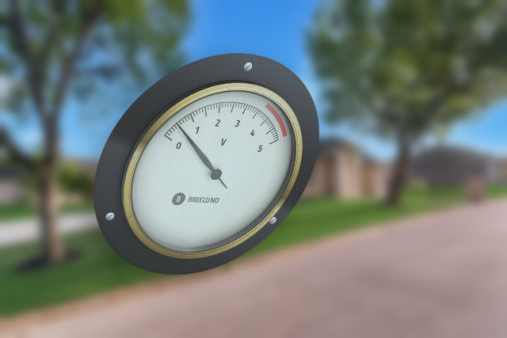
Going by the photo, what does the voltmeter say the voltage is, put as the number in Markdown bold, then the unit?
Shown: **0.5** V
